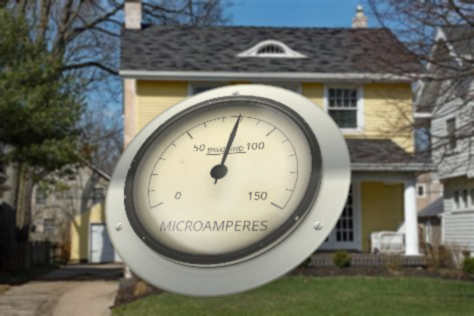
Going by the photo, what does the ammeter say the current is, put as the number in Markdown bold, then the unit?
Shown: **80** µA
